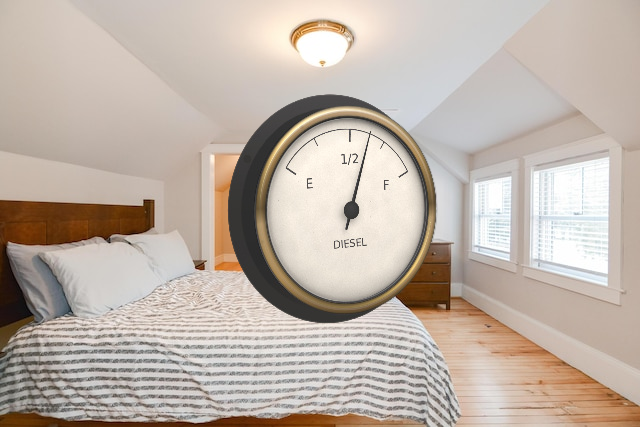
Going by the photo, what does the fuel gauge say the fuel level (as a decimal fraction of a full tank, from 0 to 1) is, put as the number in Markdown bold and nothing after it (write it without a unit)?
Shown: **0.625**
